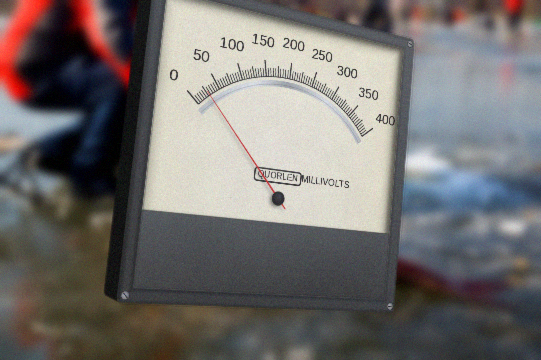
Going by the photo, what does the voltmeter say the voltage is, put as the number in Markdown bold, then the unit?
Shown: **25** mV
